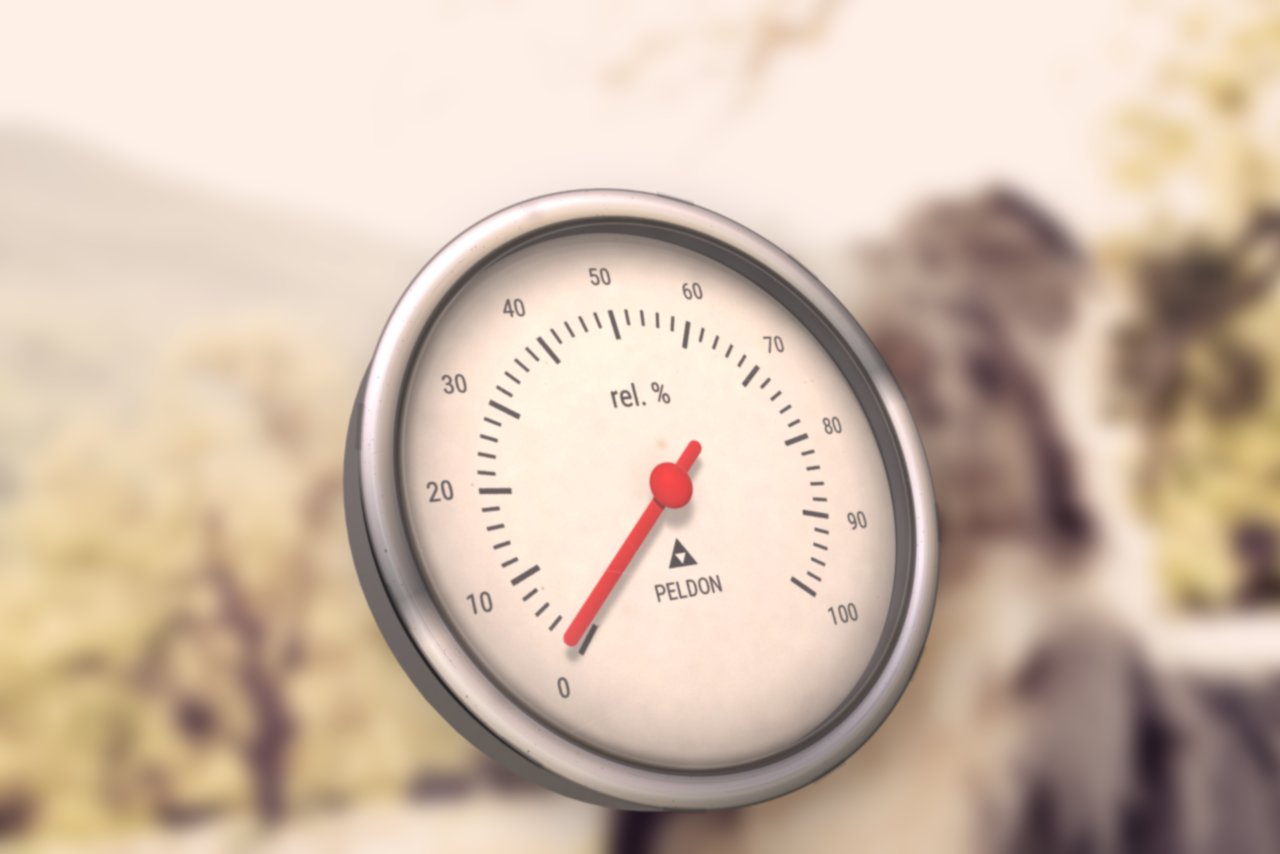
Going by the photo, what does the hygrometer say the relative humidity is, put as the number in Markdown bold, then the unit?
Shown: **2** %
